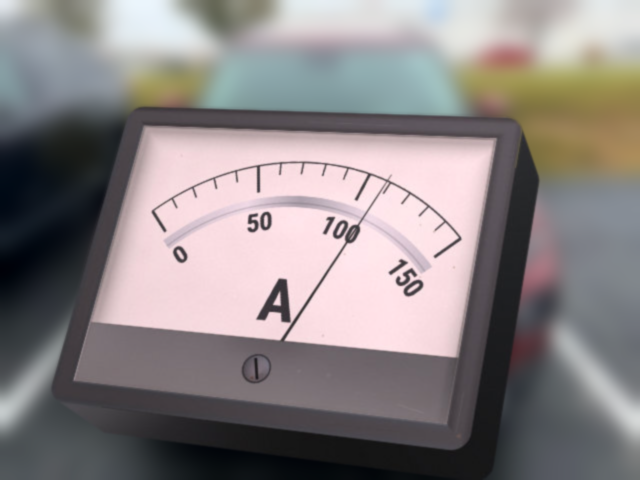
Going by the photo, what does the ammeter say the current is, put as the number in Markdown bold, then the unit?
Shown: **110** A
